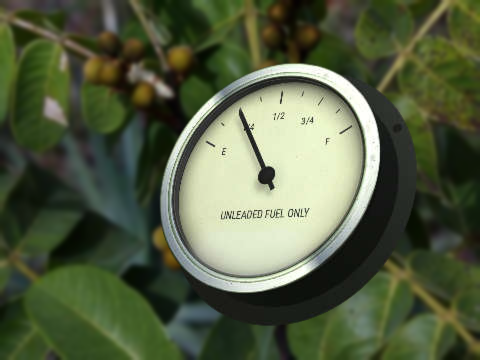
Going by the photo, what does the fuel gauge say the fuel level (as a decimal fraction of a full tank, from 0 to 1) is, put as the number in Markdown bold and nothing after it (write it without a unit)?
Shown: **0.25**
